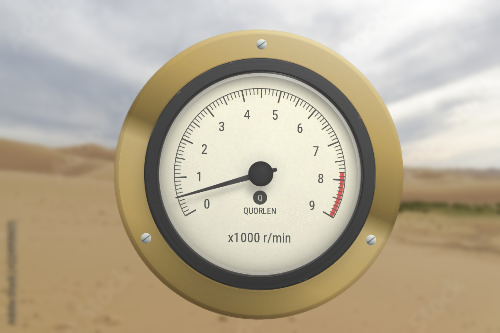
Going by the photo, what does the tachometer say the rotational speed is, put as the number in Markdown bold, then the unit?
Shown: **500** rpm
